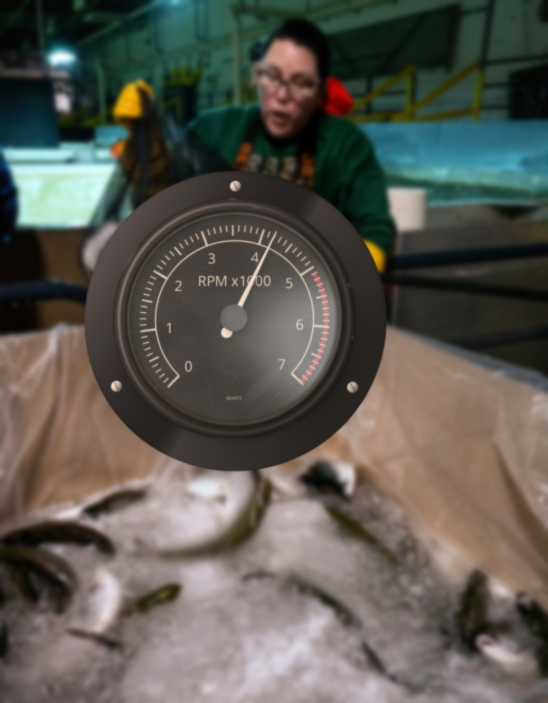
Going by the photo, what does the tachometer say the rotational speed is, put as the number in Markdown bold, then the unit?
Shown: **4200** rpm
